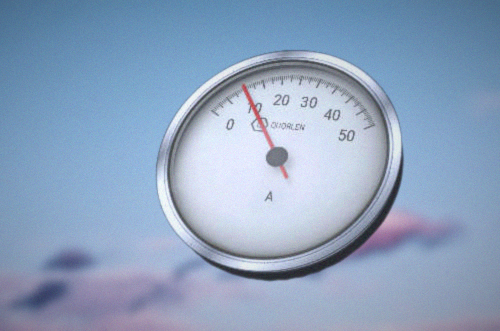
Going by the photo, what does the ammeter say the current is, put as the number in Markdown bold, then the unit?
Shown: **10** A
